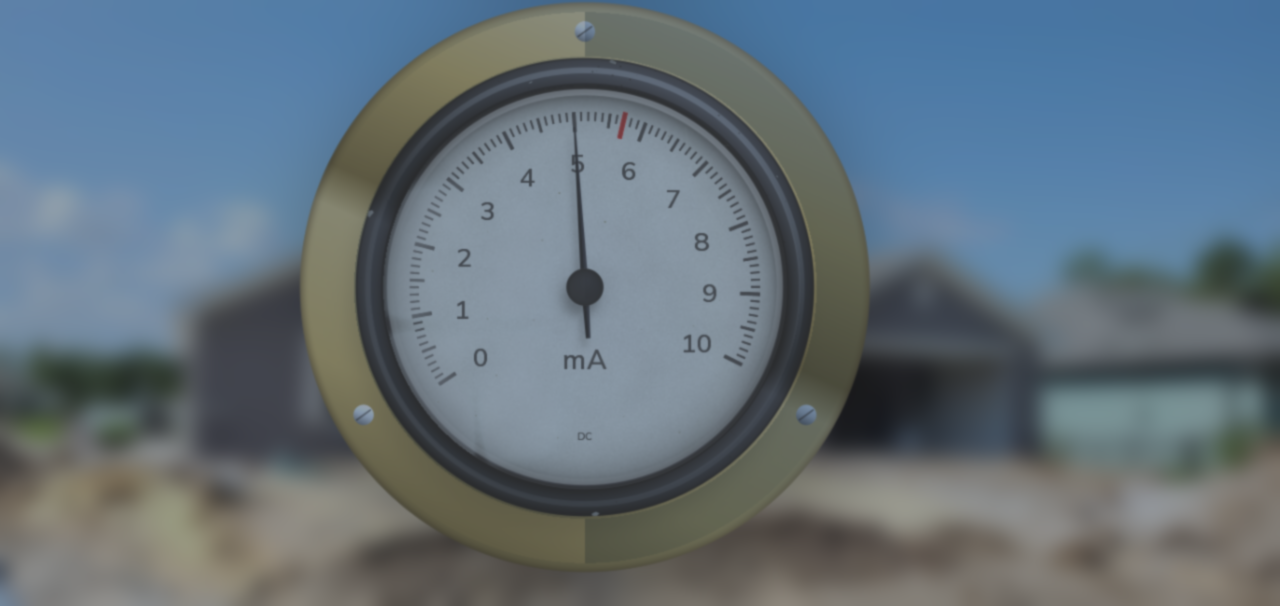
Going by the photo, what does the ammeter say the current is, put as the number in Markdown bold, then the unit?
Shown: **5** mA
